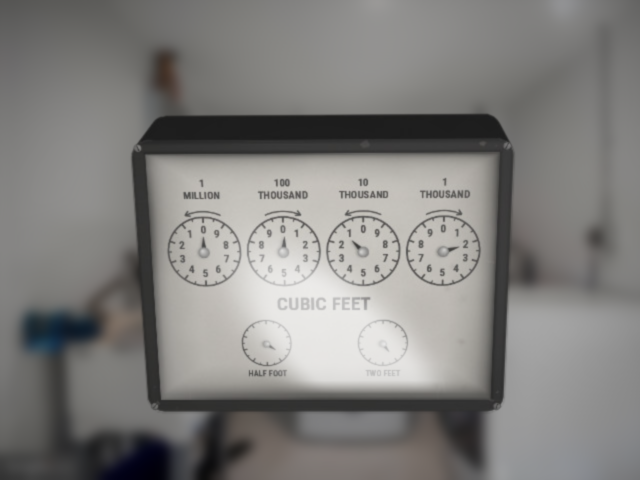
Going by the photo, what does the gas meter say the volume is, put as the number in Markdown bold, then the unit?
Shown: **1200** ft³
